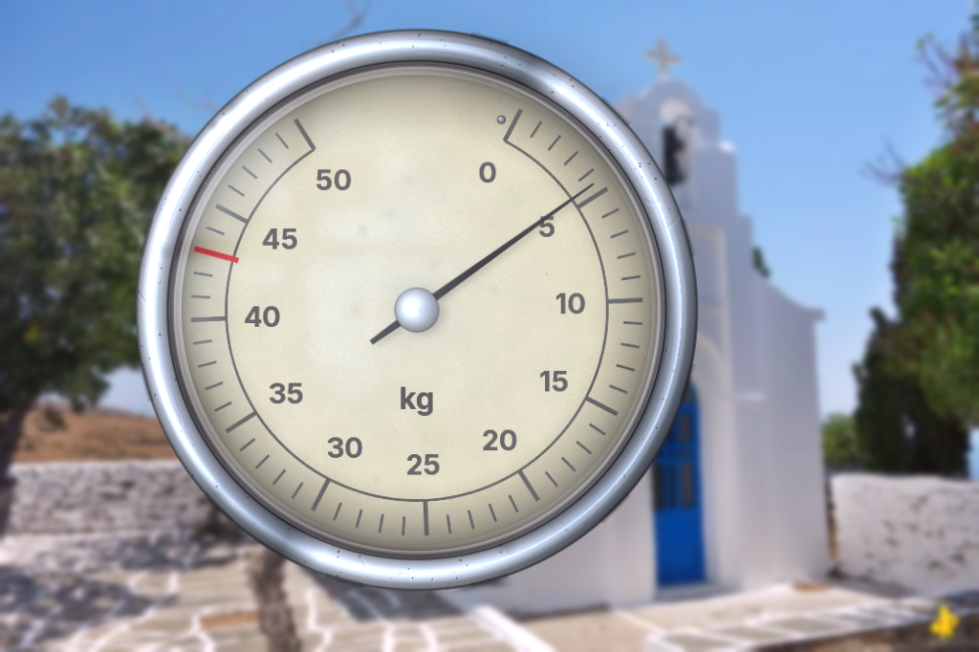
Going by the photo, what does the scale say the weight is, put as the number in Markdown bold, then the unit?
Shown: **4.5** kg
